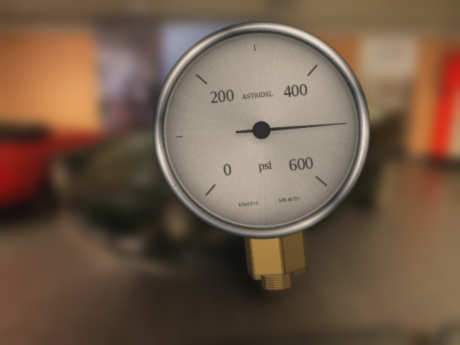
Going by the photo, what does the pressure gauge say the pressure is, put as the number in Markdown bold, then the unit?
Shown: **500** psi
